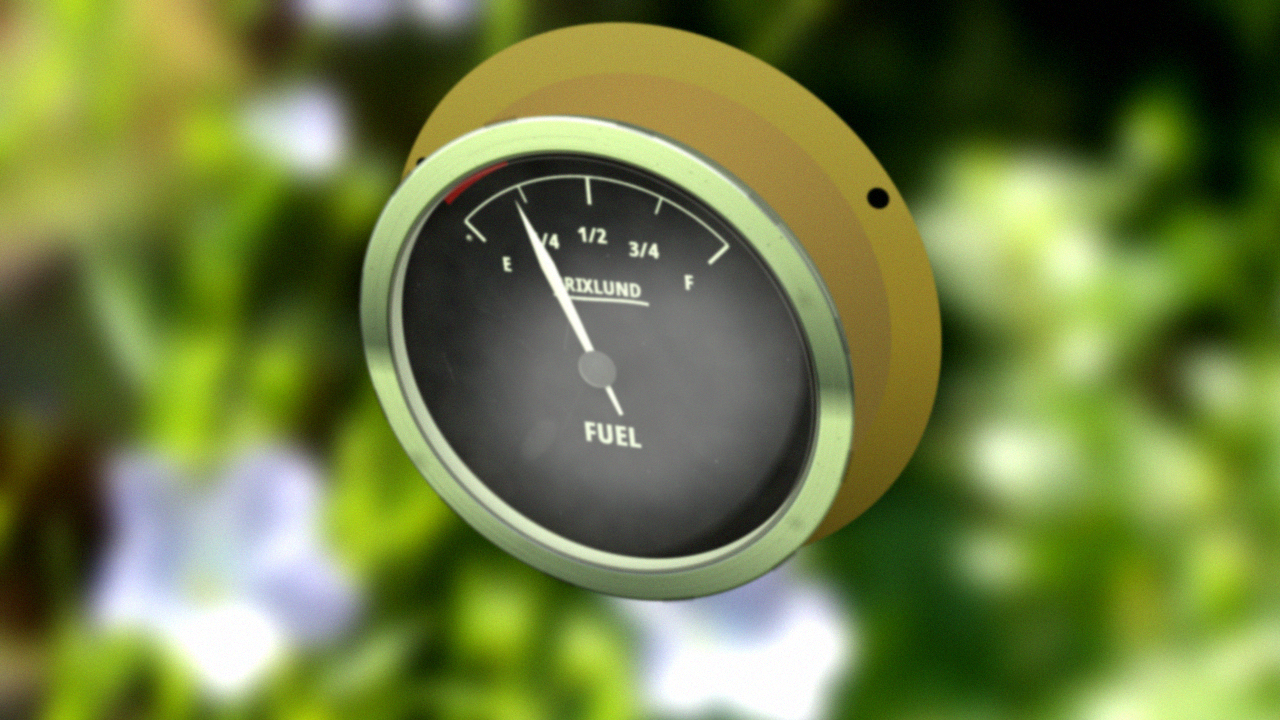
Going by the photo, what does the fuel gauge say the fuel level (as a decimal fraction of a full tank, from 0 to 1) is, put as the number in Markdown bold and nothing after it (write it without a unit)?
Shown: **0.25**
